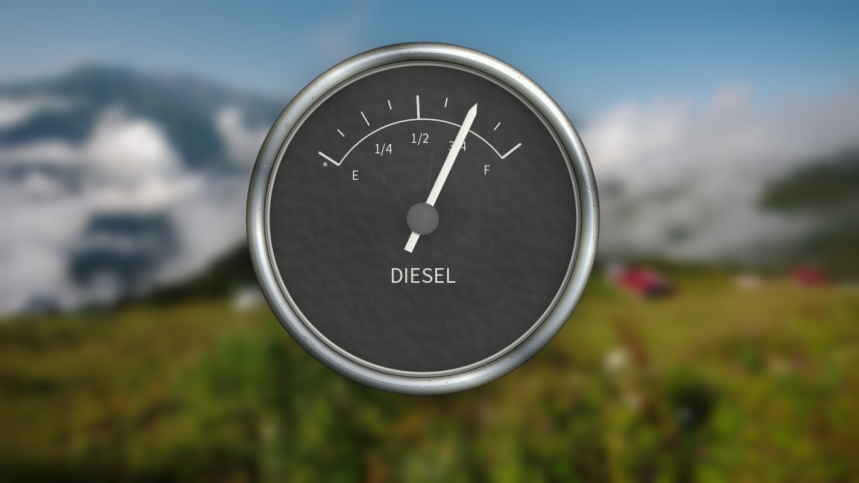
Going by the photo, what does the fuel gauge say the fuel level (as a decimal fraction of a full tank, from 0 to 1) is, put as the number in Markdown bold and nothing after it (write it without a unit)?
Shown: **0.75**
